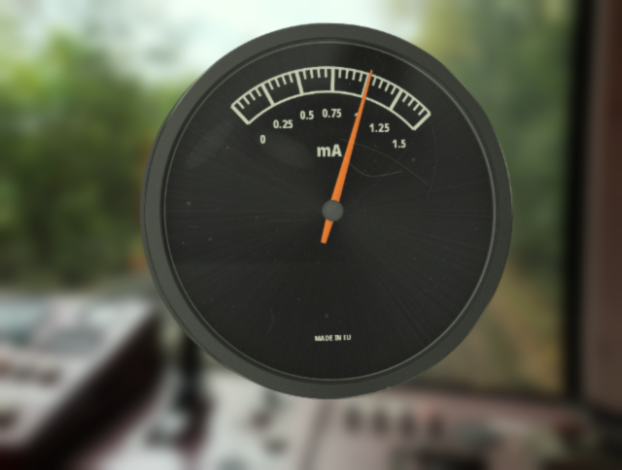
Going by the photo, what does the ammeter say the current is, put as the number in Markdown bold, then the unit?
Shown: **1** mA
